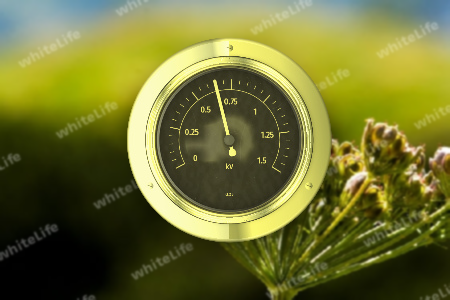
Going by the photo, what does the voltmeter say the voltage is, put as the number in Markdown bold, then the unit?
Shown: **0.65** kV
